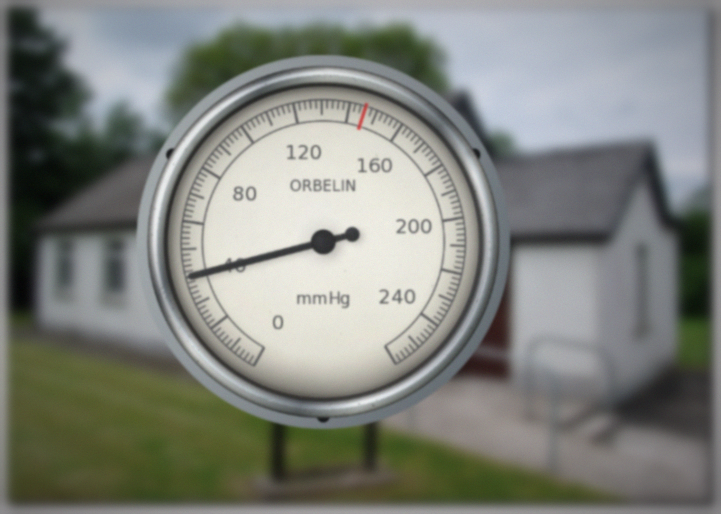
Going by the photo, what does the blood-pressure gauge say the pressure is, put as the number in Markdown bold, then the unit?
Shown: **40** mmHg
